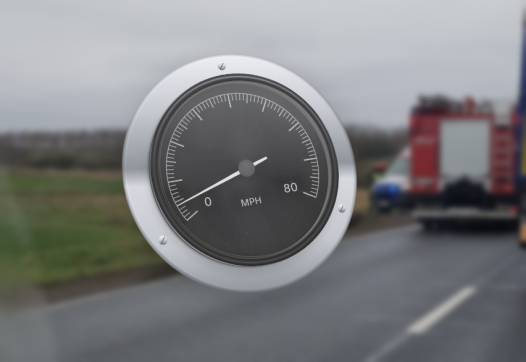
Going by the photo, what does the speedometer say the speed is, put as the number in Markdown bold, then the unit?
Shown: **4** mph
